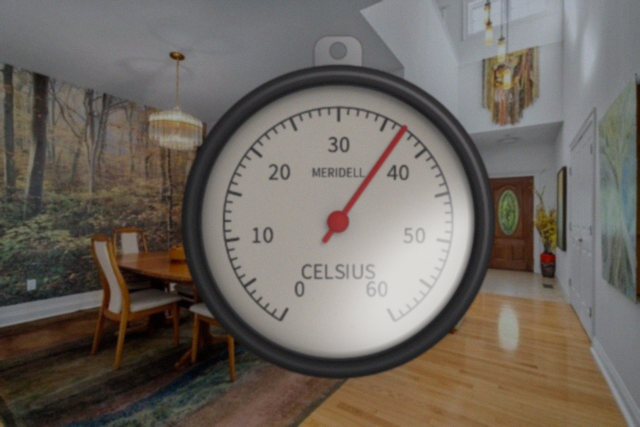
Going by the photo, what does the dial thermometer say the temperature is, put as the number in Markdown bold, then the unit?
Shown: **37** °C
